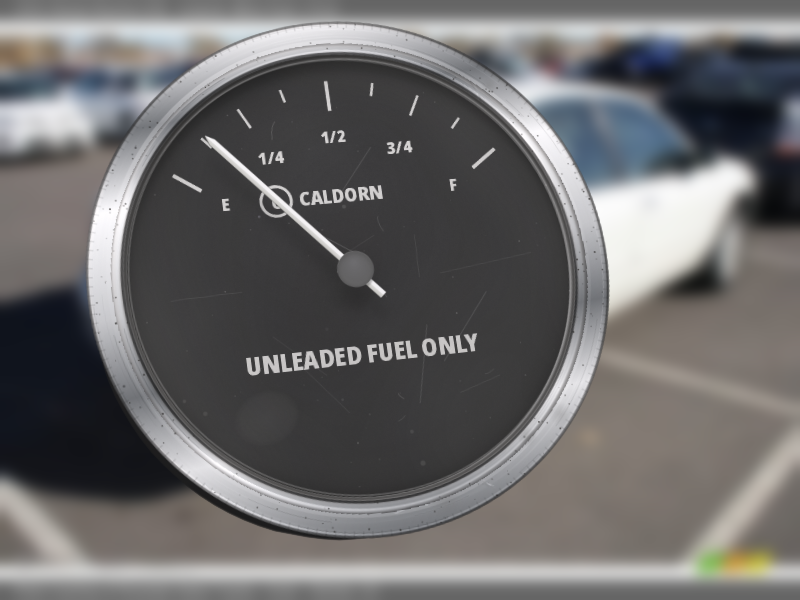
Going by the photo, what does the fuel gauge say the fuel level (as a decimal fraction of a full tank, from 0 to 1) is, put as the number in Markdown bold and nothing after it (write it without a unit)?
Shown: **0.125**
